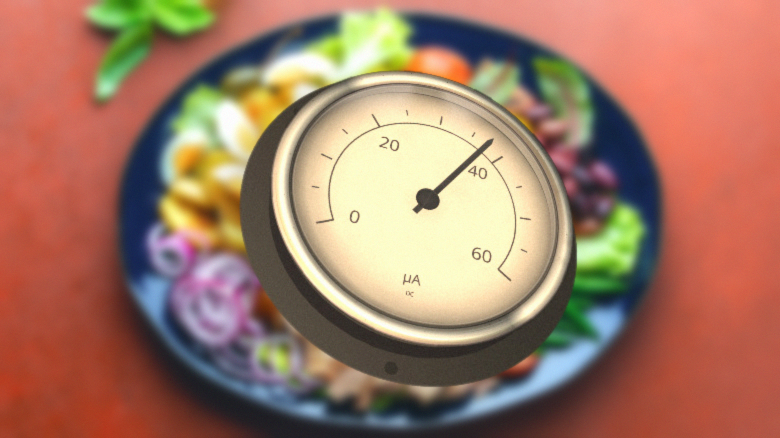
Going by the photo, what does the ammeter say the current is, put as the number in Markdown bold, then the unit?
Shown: **37.5** µA
